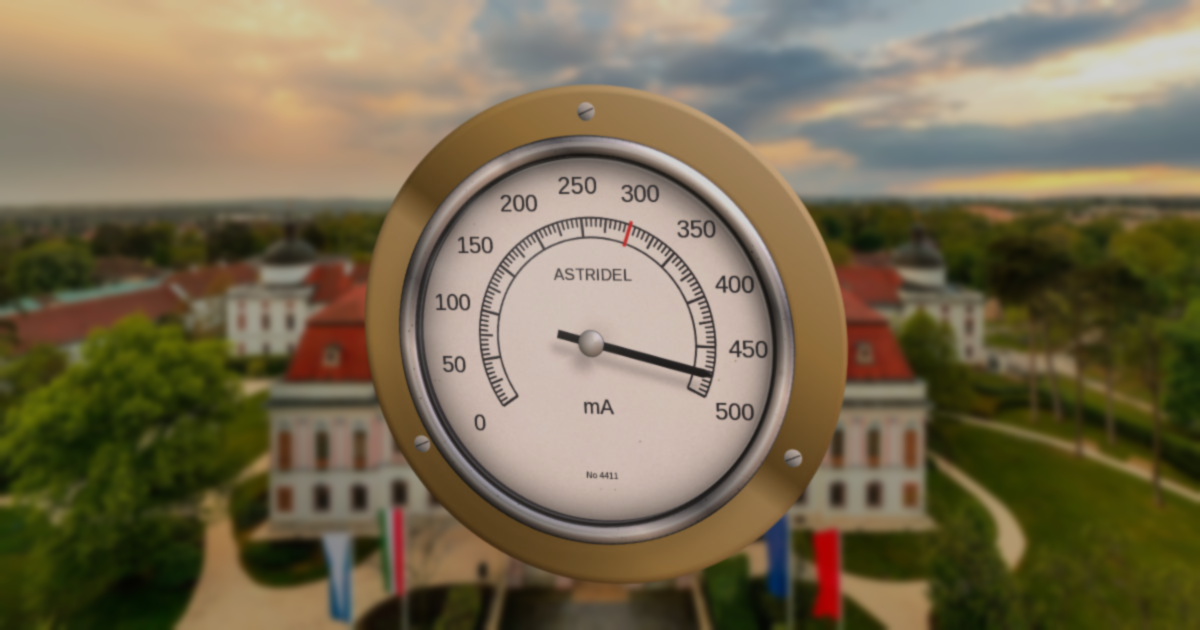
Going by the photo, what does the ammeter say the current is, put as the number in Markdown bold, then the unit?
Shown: **475** mA
